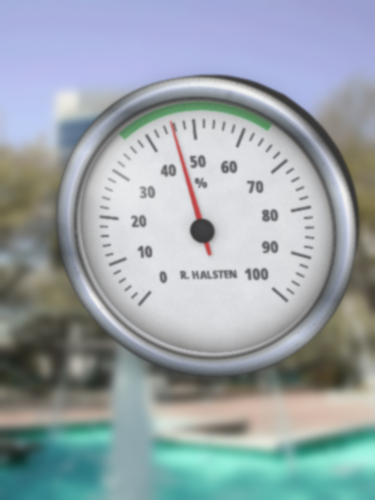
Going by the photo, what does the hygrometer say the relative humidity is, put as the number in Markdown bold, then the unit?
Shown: **46** %
